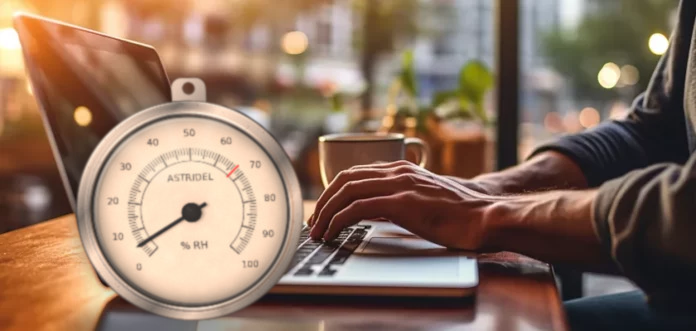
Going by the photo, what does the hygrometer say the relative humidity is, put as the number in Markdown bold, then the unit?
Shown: **5** %
